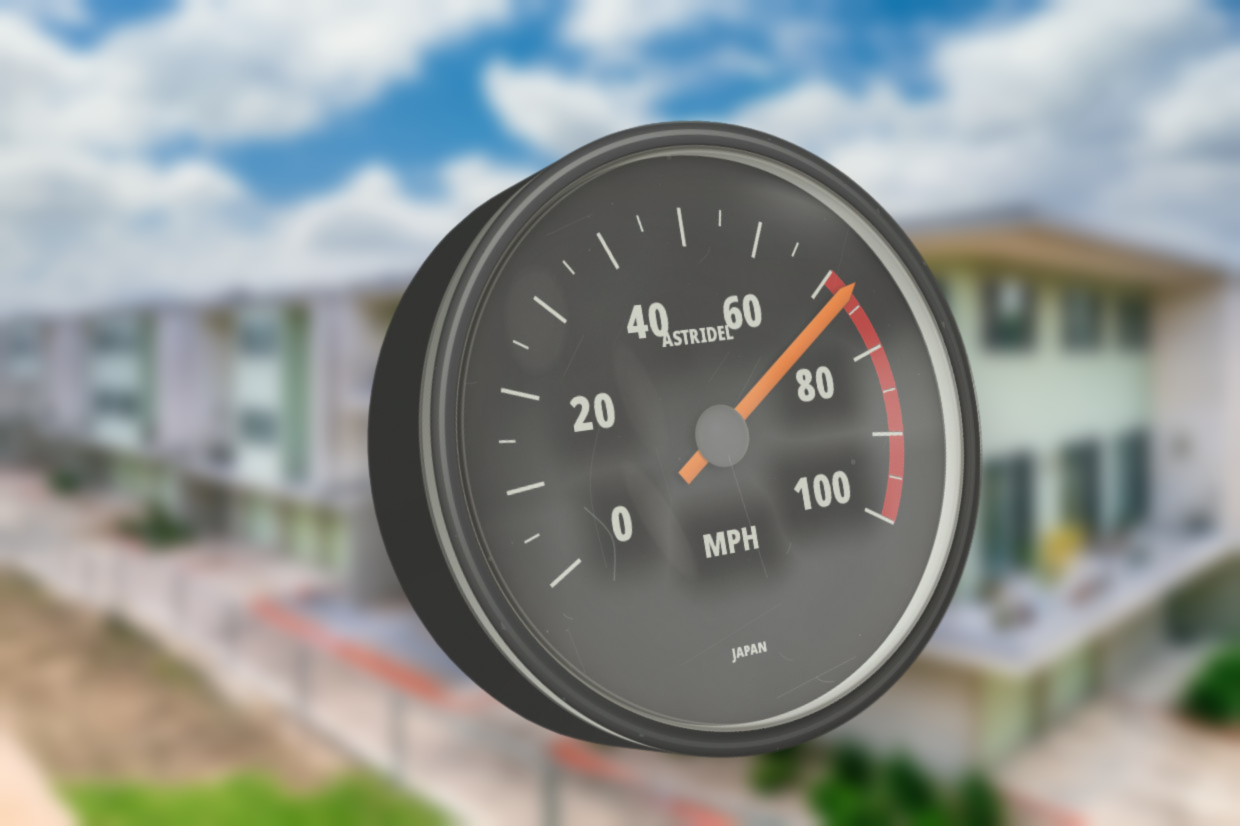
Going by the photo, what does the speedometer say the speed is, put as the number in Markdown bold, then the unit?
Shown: **72.5** mph
